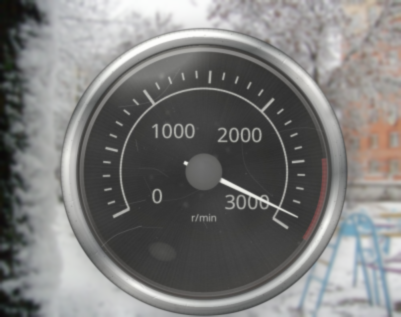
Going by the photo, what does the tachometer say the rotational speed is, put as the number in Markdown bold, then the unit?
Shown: **2900** rpm
